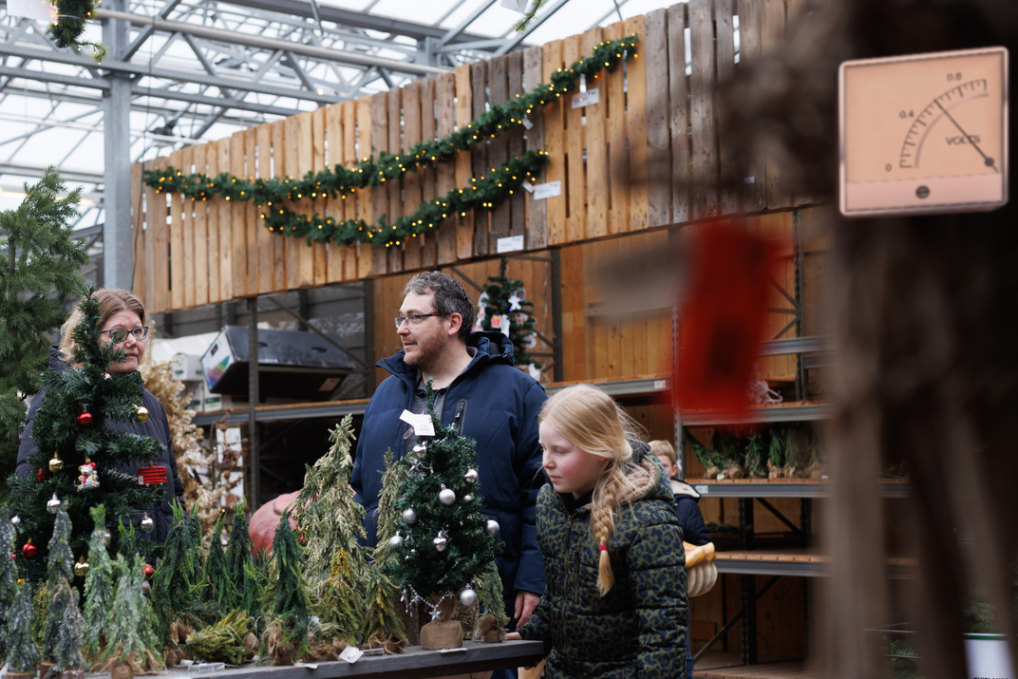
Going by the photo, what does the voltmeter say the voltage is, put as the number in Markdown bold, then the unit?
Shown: **0.6** V
